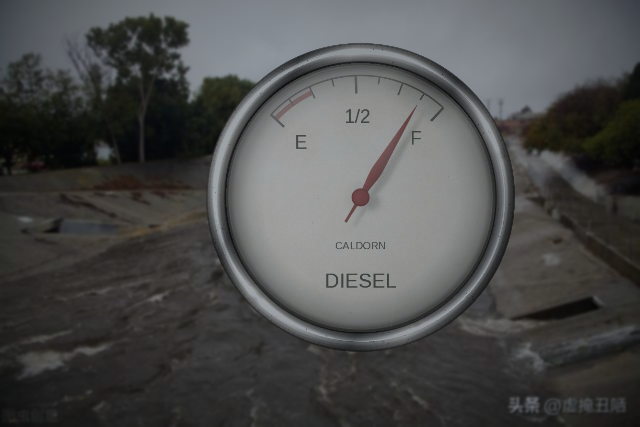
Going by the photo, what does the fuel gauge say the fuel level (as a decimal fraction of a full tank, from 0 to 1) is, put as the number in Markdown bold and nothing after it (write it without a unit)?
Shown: **0.875**
